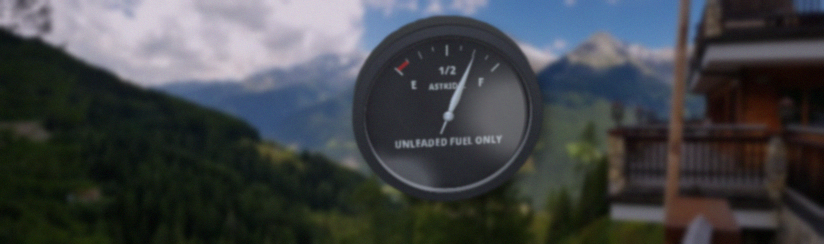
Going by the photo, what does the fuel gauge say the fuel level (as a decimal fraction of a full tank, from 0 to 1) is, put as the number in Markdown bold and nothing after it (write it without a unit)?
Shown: **0.75**
